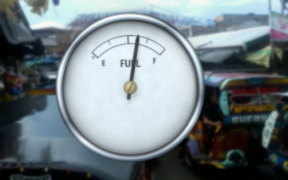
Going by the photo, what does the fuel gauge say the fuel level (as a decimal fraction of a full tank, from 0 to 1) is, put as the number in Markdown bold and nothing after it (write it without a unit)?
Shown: **0.625**
